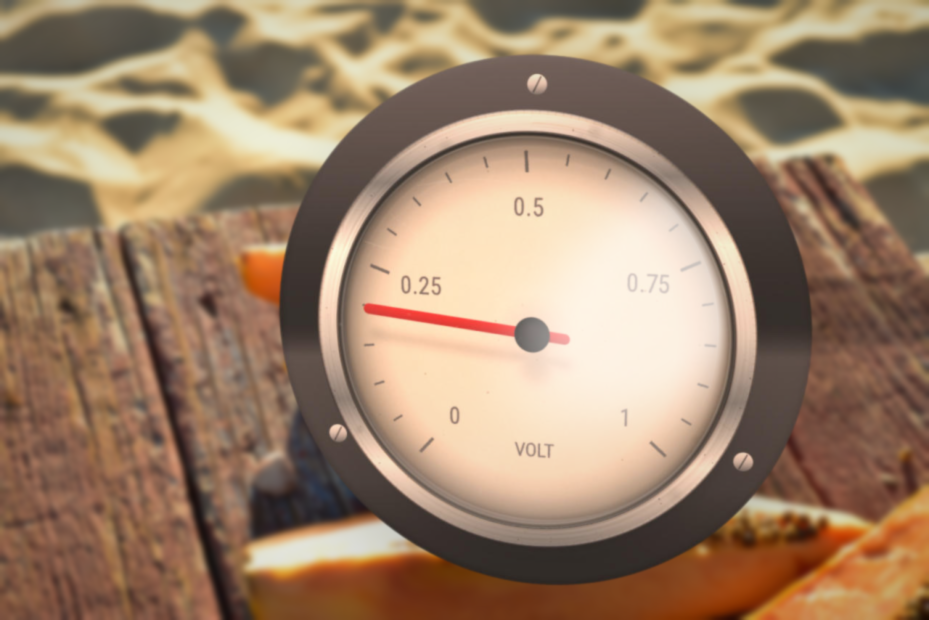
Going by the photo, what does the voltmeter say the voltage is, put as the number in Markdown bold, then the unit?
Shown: **0.2** V
